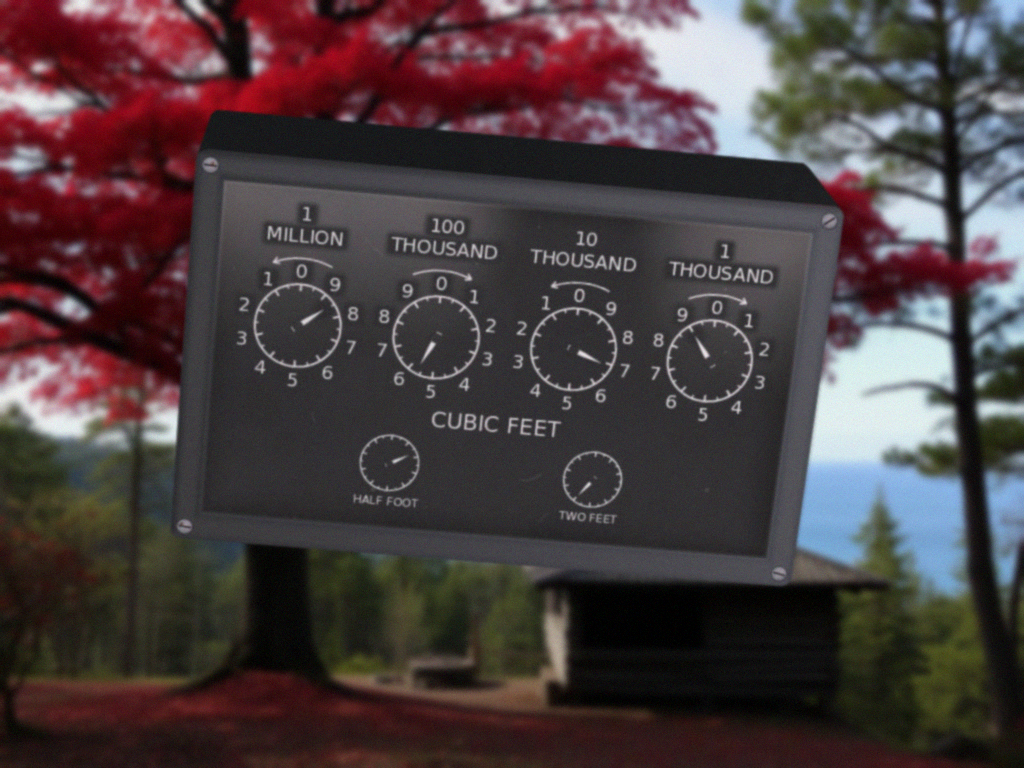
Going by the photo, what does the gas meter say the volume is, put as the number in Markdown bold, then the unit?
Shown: **856900** ft³
